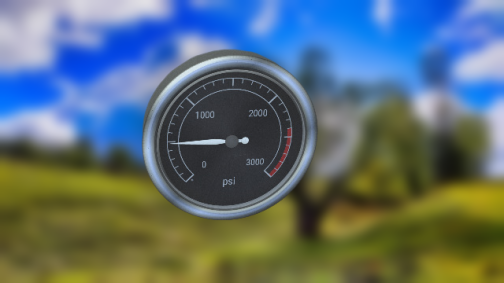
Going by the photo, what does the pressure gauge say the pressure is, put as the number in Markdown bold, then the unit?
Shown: **500** psi
